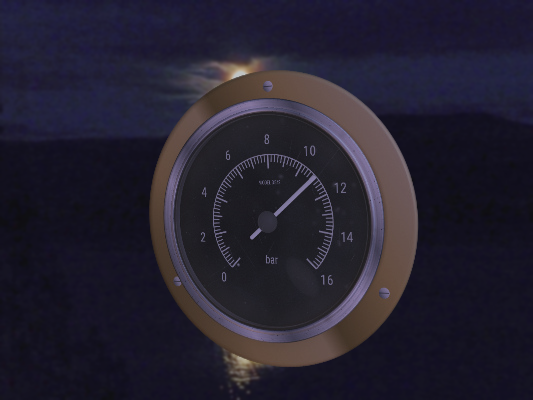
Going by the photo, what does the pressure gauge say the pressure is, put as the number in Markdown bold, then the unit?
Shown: **11** bar
